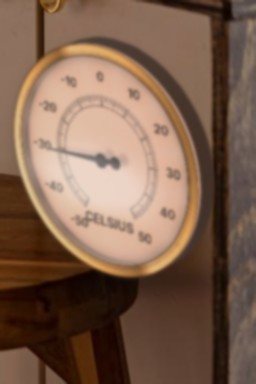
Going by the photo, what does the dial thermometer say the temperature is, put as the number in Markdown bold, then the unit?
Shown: **-30** °C
